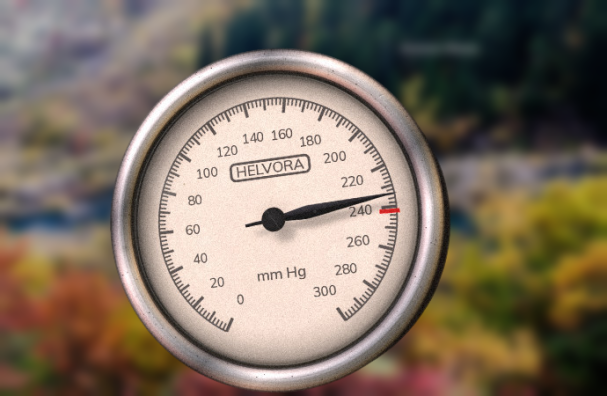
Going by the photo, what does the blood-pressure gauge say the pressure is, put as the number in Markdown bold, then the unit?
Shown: **234** mmHg
